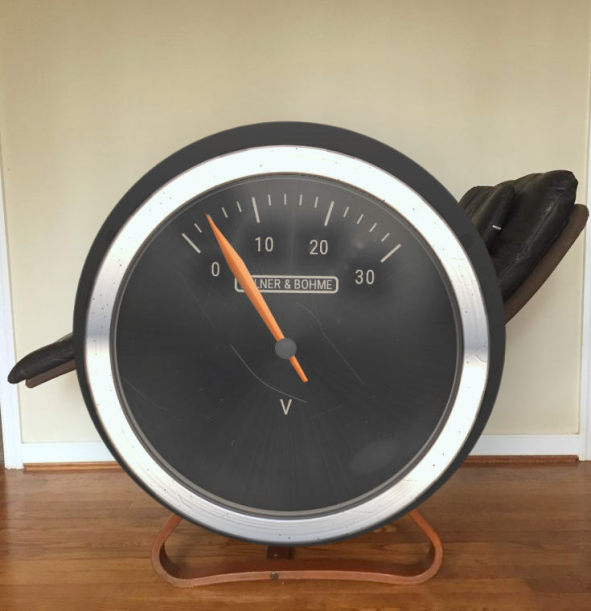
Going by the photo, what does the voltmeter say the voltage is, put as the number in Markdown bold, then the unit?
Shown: **4** V
